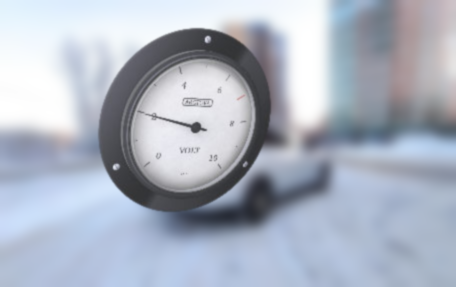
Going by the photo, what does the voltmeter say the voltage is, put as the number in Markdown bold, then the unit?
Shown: **2** V
